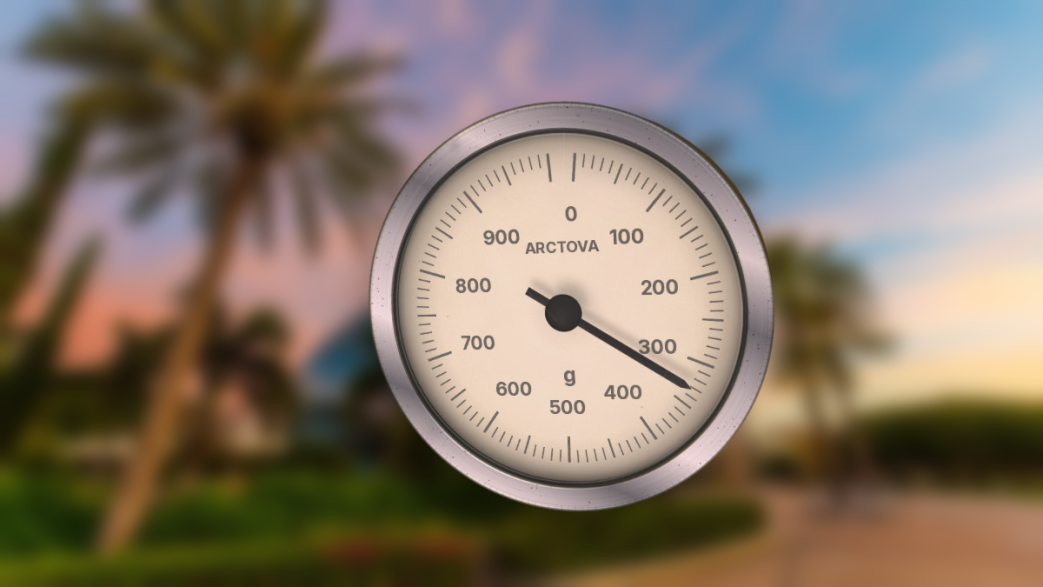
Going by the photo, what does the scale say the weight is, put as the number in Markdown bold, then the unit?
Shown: **330** g
